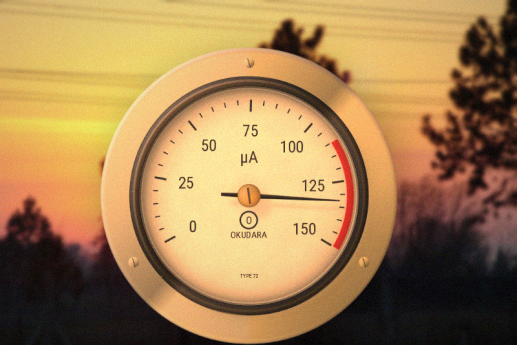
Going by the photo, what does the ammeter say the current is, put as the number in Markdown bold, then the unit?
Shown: **132.5** µA
